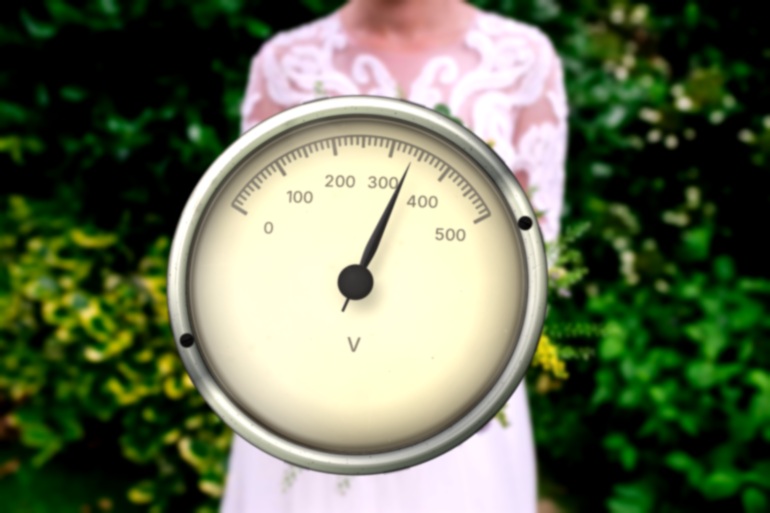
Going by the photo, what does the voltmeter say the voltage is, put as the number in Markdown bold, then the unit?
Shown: **340** V
